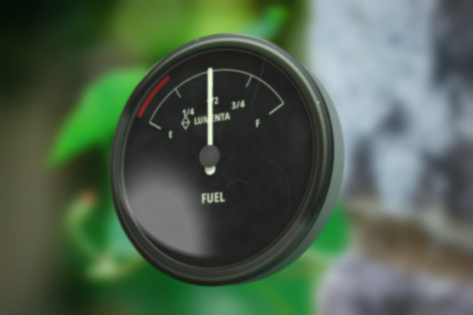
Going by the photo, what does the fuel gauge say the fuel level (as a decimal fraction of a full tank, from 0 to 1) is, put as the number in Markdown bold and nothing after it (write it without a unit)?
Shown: **0.5**
